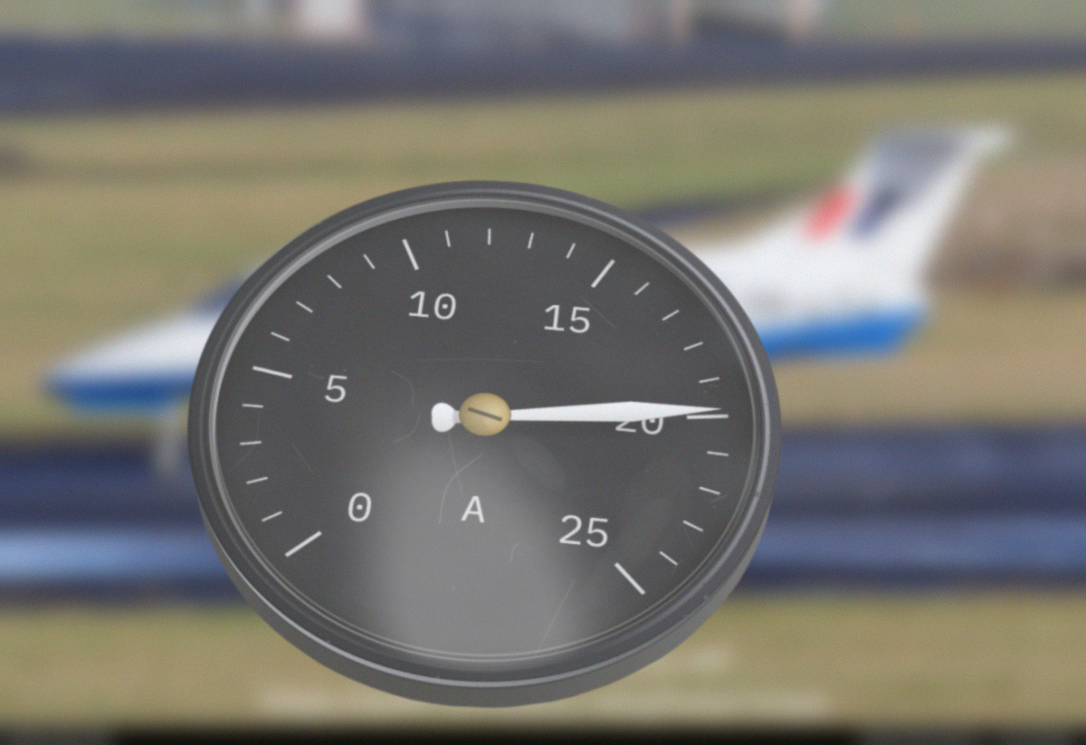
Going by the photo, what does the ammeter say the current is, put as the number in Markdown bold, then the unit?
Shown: **20** A
